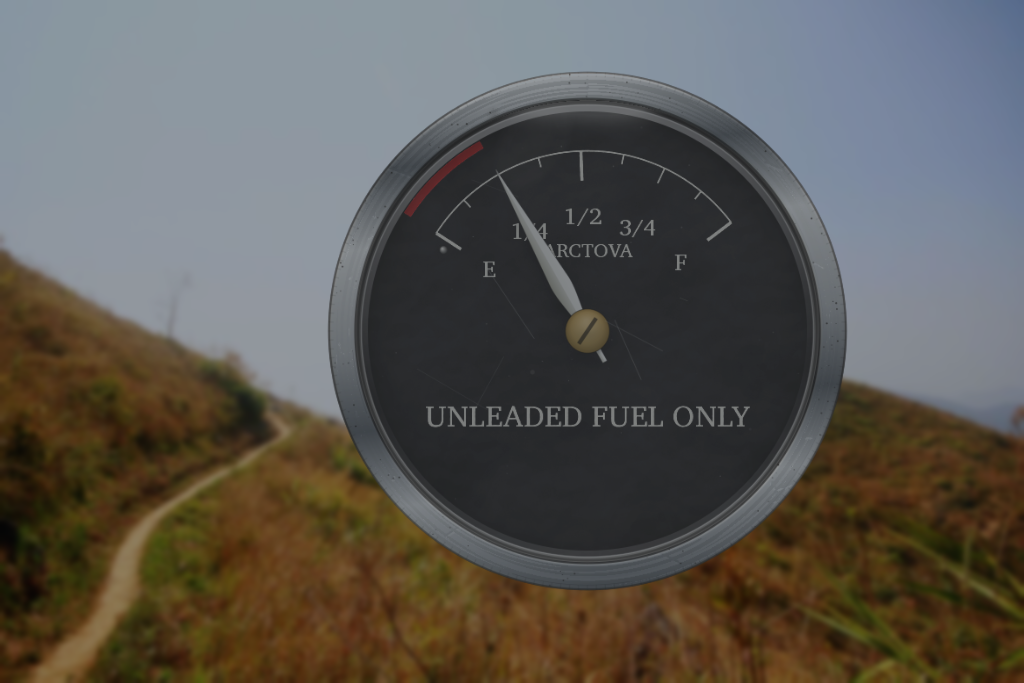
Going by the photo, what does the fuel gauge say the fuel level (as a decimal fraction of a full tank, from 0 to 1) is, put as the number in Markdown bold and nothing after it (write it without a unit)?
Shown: **0.25**
